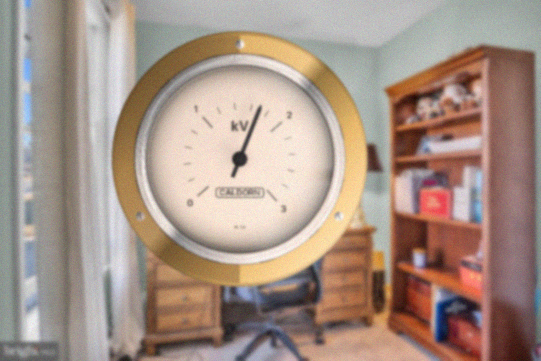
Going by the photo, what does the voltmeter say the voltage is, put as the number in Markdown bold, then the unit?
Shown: **1.7** kV
